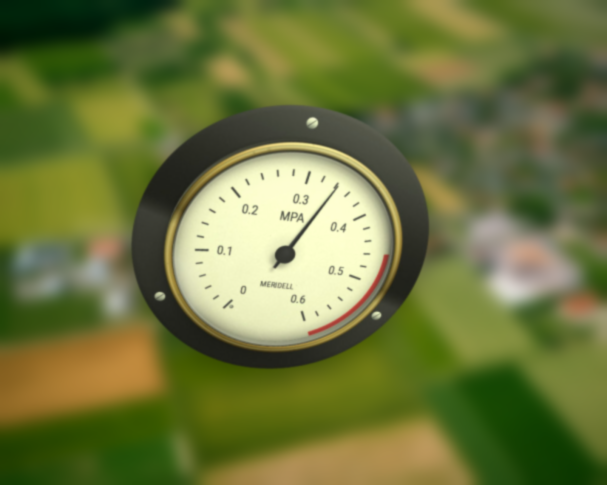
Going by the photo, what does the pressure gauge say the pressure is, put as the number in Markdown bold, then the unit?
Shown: **0.34** MPa
